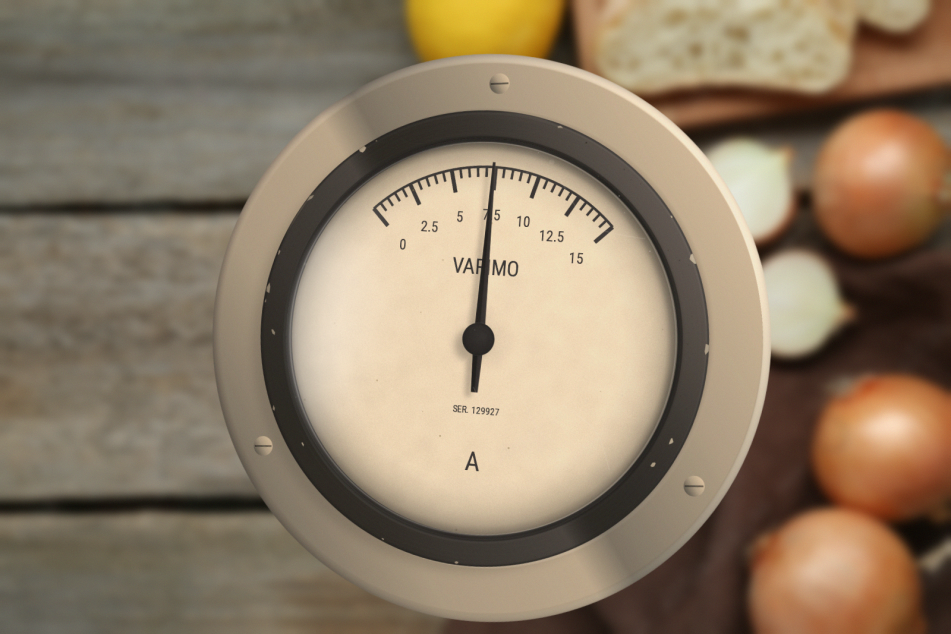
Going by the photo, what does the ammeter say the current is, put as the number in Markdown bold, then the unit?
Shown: **7.5** A
